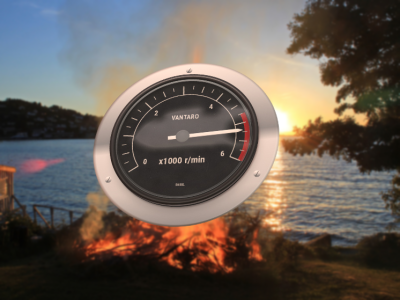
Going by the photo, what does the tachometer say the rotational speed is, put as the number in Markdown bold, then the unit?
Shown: **5250** rpm
